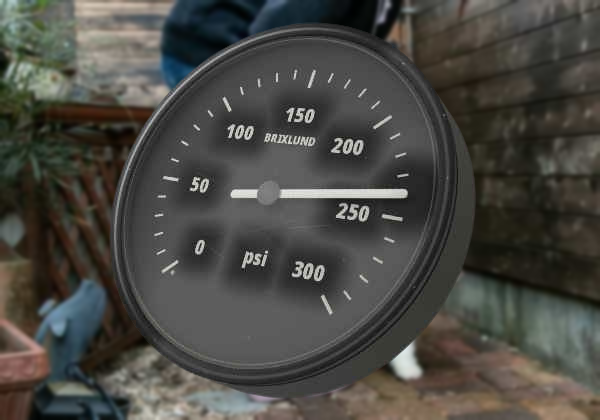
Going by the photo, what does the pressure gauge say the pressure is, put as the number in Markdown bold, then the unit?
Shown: **240** psi
